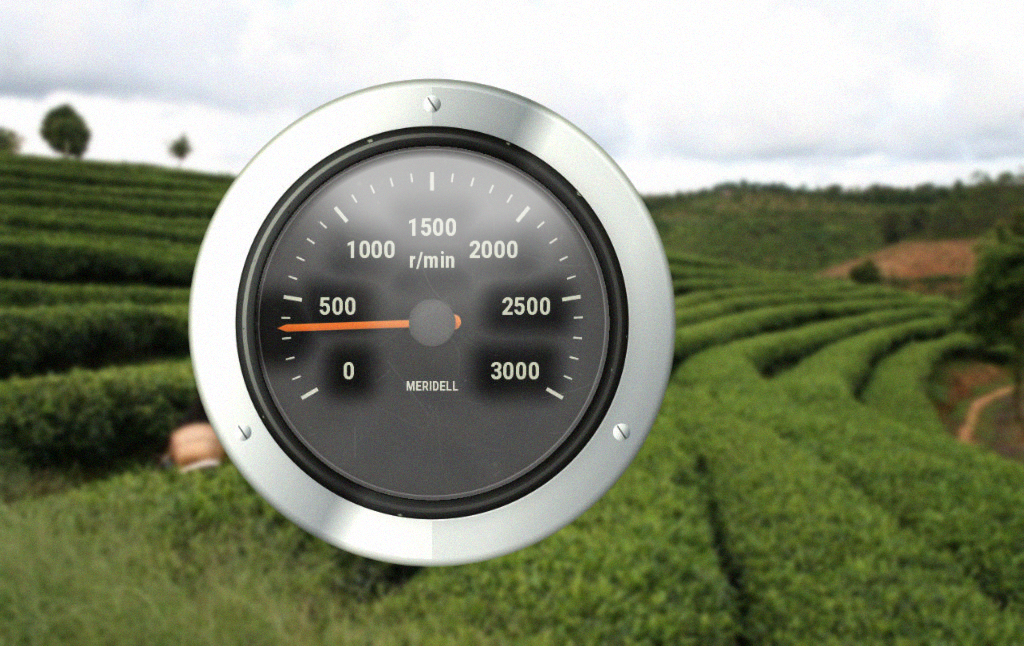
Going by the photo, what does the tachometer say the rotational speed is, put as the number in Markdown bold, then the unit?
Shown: **350** rpm
